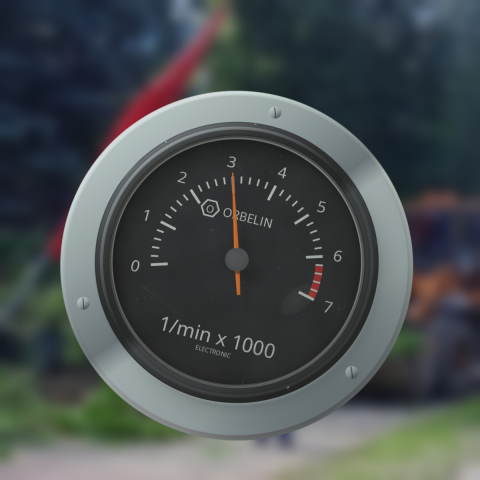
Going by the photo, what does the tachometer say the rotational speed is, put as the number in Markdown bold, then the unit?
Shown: **3000** rpm
